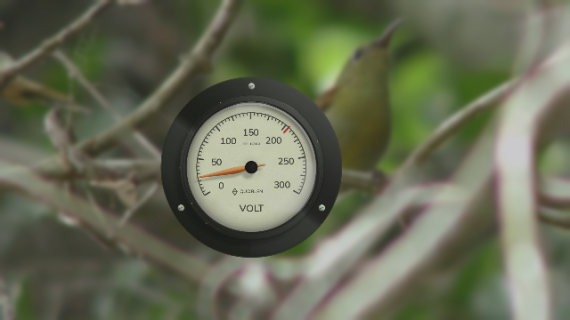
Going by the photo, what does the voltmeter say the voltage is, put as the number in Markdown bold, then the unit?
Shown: **25** V
